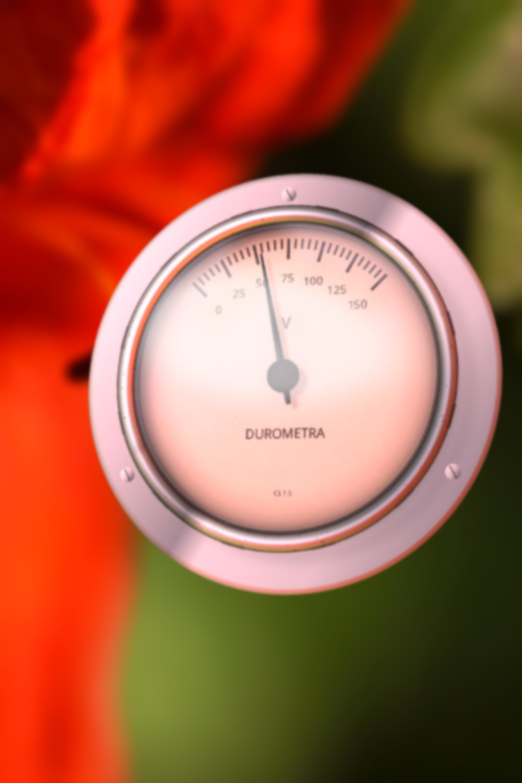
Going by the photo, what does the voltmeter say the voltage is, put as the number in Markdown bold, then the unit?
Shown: **55** V
